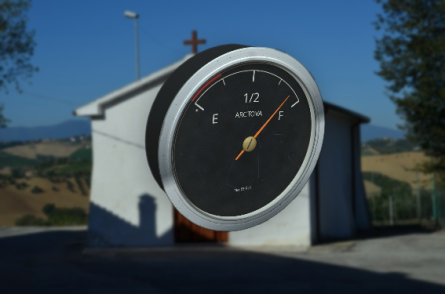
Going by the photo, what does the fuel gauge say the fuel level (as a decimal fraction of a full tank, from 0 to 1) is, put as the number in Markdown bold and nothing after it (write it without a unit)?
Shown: **0.875**
